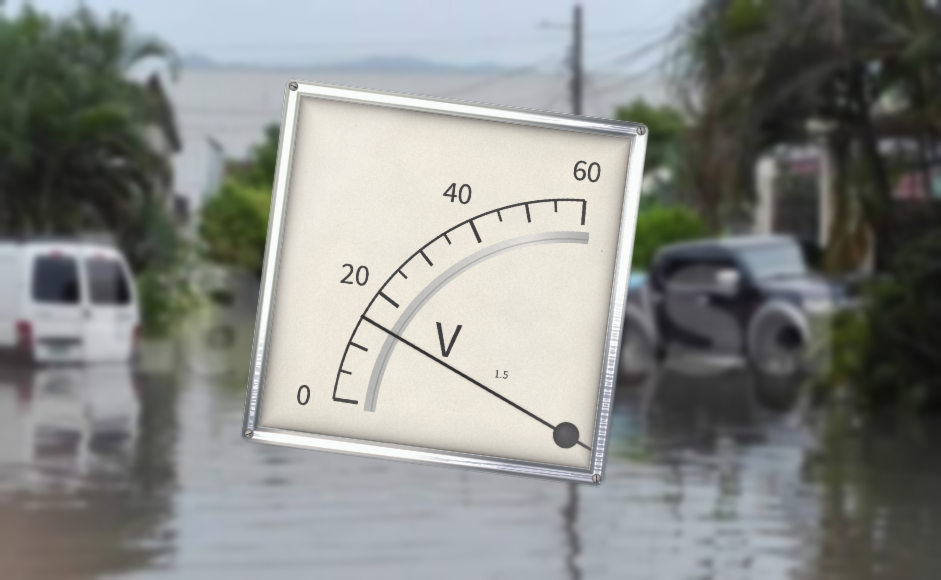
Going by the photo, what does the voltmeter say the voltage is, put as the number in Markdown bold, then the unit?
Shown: **15** V
